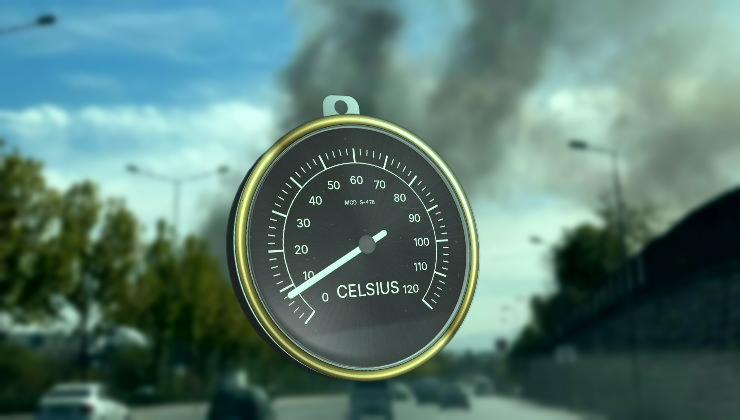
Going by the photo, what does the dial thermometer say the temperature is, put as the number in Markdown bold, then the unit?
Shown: **8** °C
